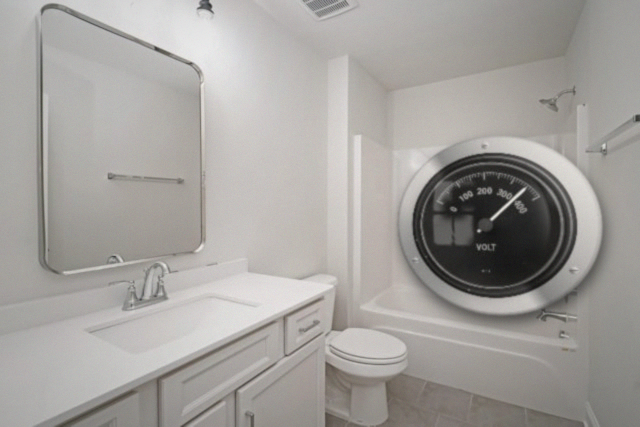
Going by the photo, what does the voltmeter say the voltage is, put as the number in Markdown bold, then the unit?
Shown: **350** V
